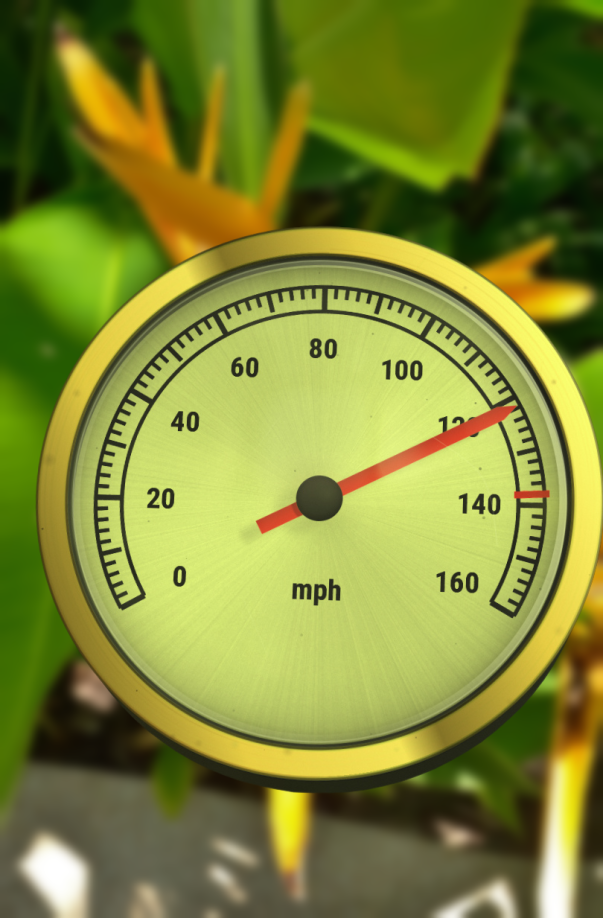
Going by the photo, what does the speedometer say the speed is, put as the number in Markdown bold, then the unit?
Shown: **122** mph
